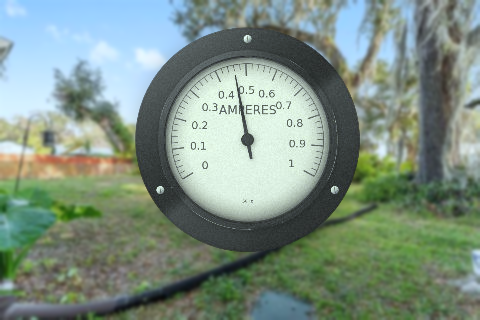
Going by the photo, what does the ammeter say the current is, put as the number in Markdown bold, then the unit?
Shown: **0.46** A
